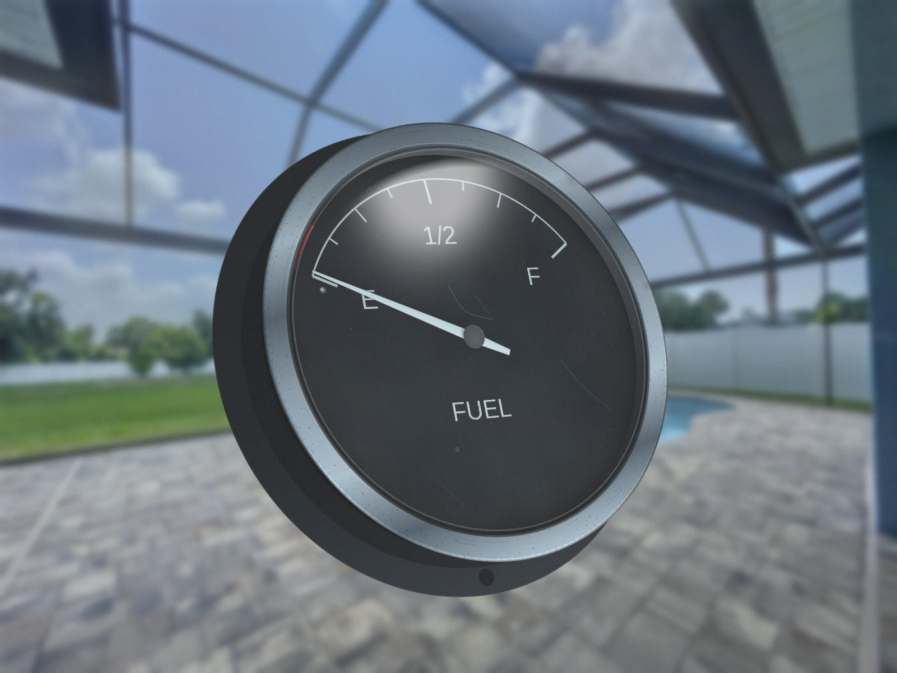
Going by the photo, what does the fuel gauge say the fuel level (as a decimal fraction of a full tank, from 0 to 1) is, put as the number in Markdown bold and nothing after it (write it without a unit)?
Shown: **0**
